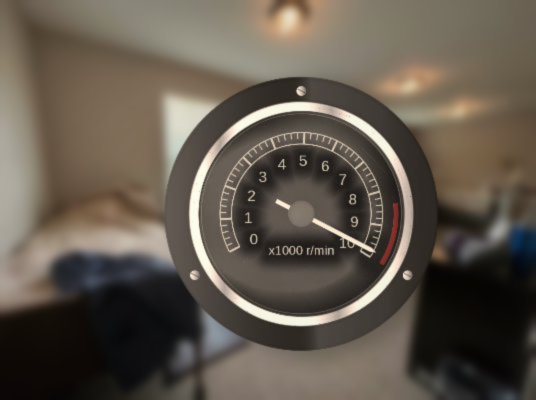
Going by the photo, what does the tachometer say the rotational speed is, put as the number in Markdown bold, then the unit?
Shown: **9800** rpm
